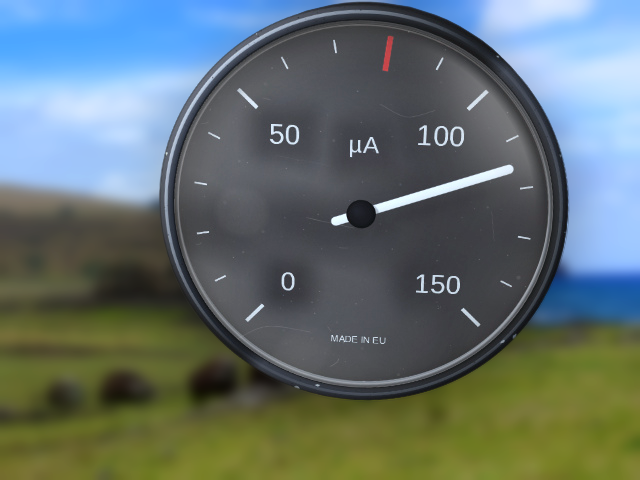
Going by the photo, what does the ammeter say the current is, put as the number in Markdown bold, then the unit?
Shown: **115** µA
